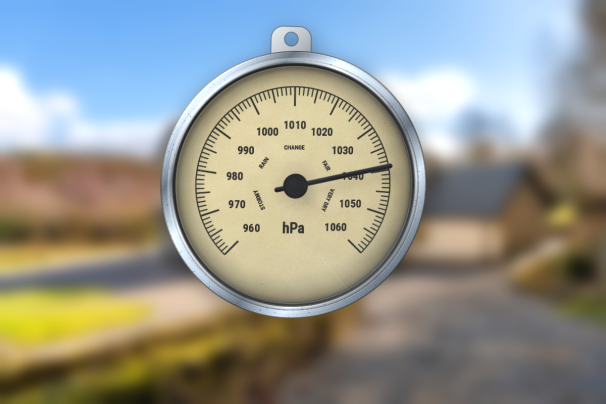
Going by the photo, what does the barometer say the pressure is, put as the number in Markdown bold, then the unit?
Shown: **1039** hPa
